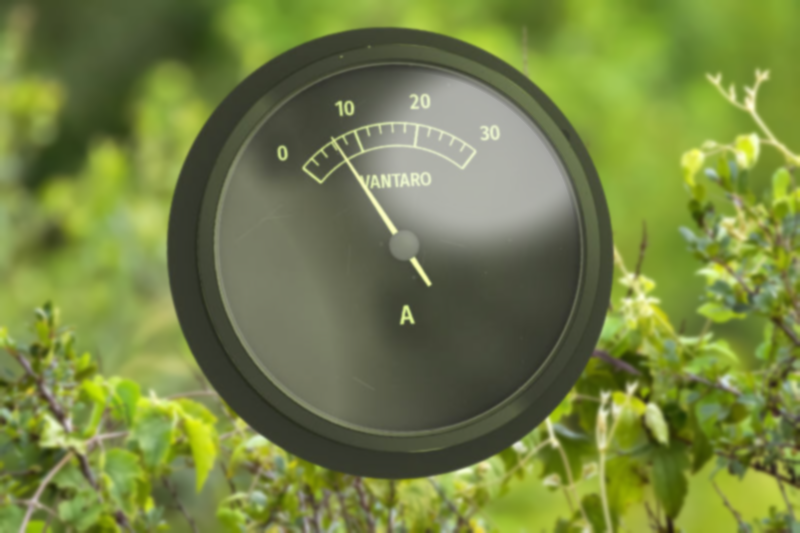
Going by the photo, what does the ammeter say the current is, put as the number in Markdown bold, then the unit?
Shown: **6** A
